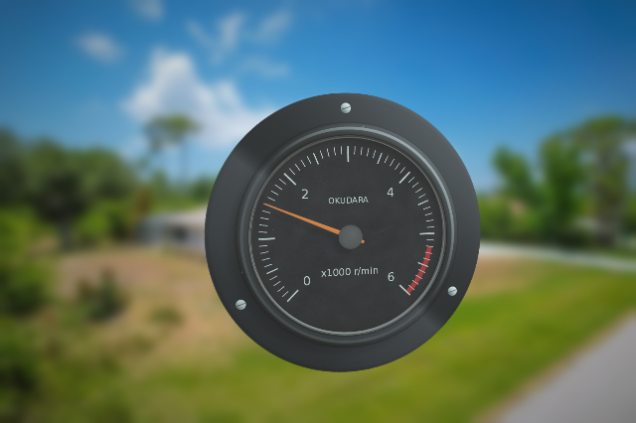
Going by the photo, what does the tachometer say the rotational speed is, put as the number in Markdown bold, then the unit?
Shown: **1500** rpm
